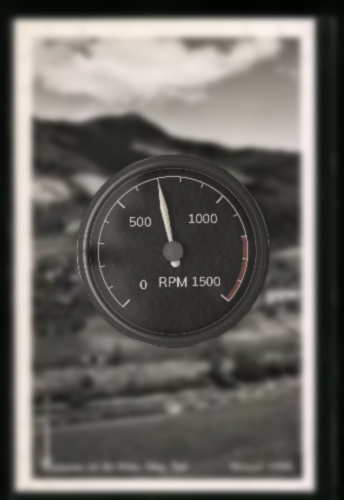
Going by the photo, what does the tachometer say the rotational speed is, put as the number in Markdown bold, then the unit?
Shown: **700** rpm
